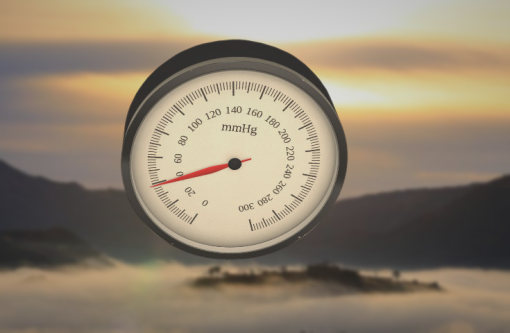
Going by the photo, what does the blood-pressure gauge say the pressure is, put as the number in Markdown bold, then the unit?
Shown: **40** mmHg
